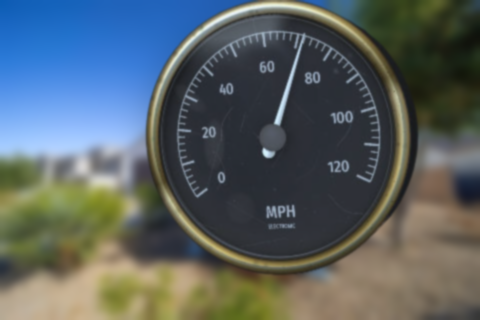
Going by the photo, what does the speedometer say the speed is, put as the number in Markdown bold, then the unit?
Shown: **72** mph
